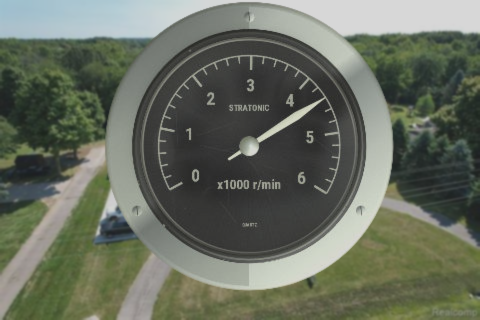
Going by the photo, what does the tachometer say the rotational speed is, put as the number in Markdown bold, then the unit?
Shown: **4400** rpm
